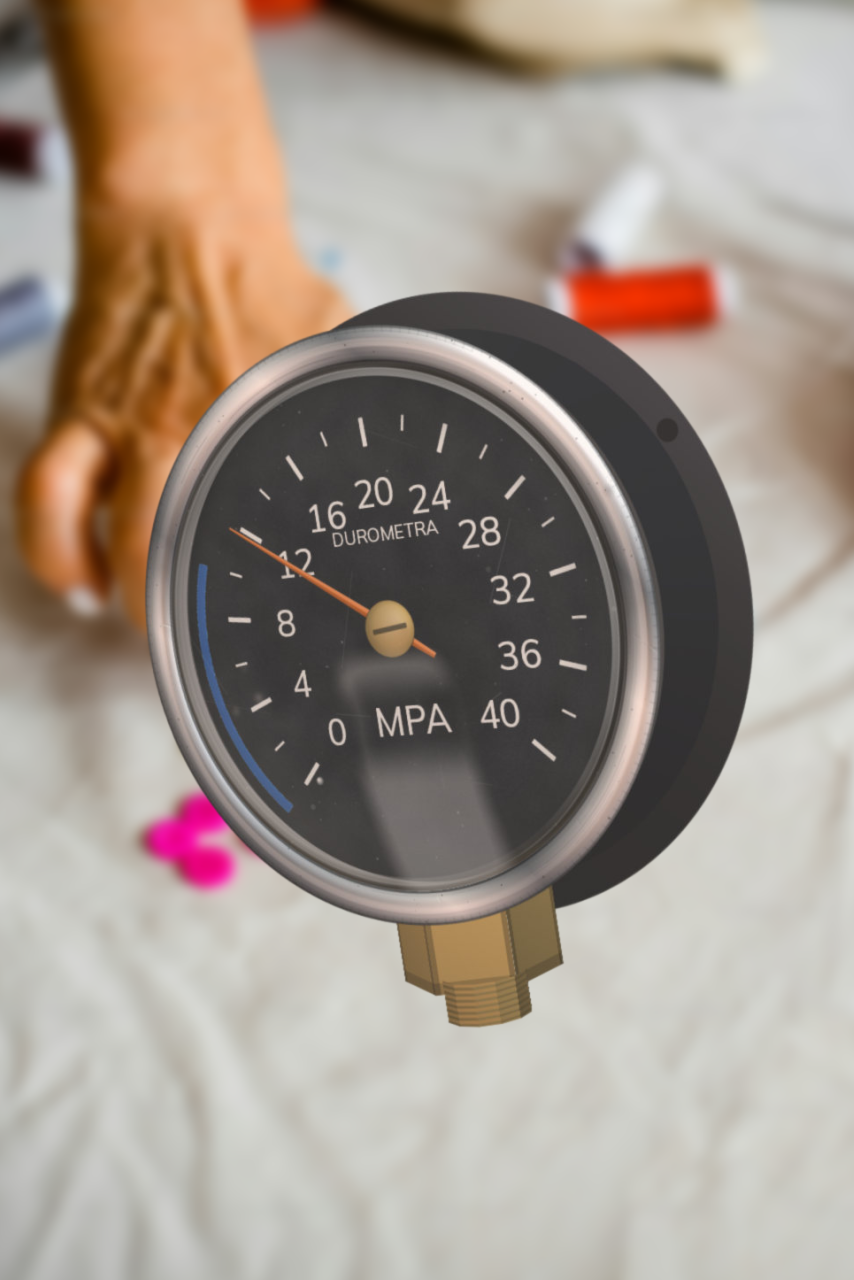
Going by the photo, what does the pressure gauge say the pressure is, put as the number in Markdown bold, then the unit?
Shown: **12** MPa
